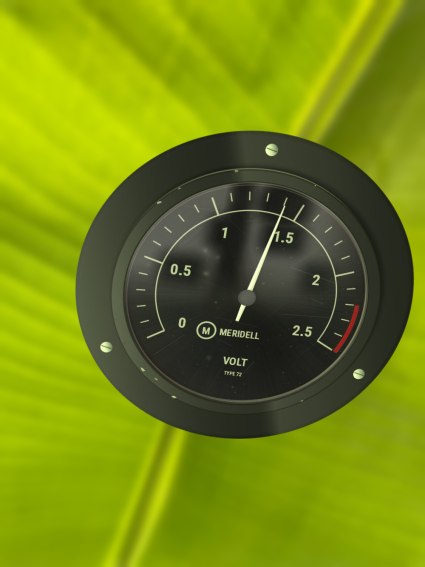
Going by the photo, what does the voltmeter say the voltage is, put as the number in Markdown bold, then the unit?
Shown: **1.4** V
